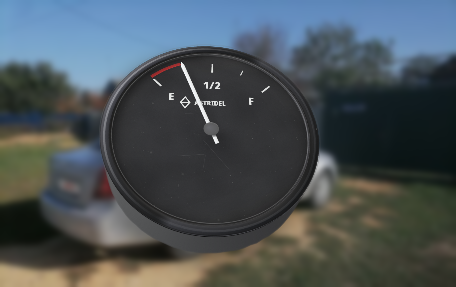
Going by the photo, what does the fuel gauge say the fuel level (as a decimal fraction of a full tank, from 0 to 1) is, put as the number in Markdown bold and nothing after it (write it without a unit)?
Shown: **0.25**
